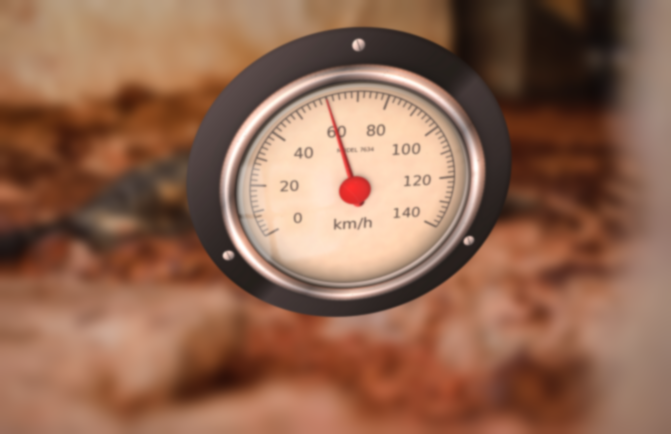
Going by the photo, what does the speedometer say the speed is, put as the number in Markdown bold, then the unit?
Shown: **60** km/h
